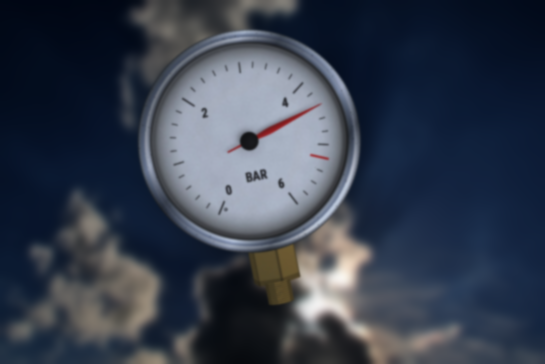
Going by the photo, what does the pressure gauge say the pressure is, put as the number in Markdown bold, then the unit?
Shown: **4.4** bar
